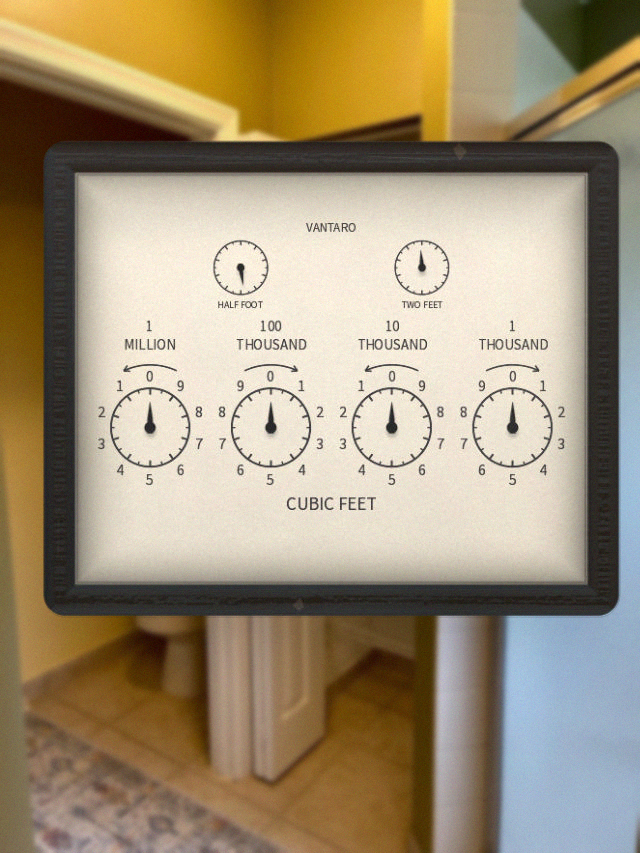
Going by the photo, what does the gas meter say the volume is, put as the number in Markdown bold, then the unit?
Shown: **0** ft³
